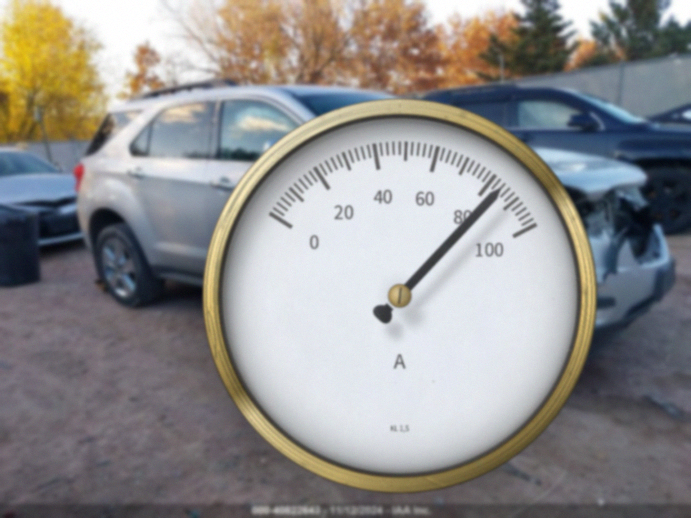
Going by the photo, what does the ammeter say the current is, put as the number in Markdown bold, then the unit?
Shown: **84** A
